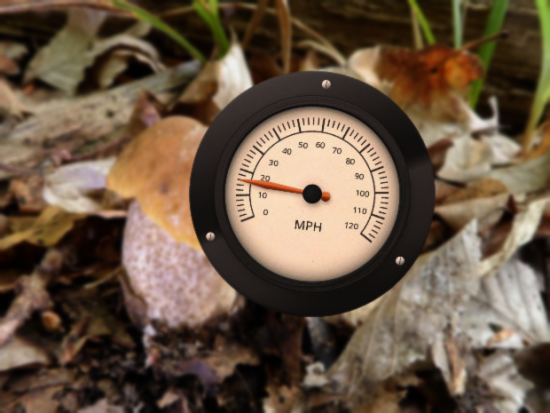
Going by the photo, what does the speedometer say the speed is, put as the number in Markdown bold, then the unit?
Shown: **16** mph
